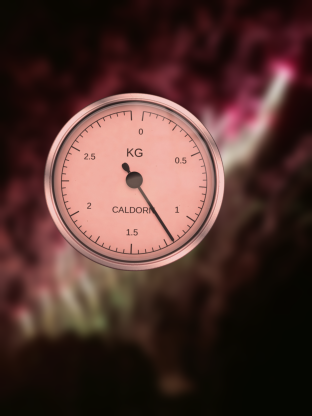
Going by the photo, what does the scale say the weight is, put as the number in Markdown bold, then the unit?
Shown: **1.2** kg
